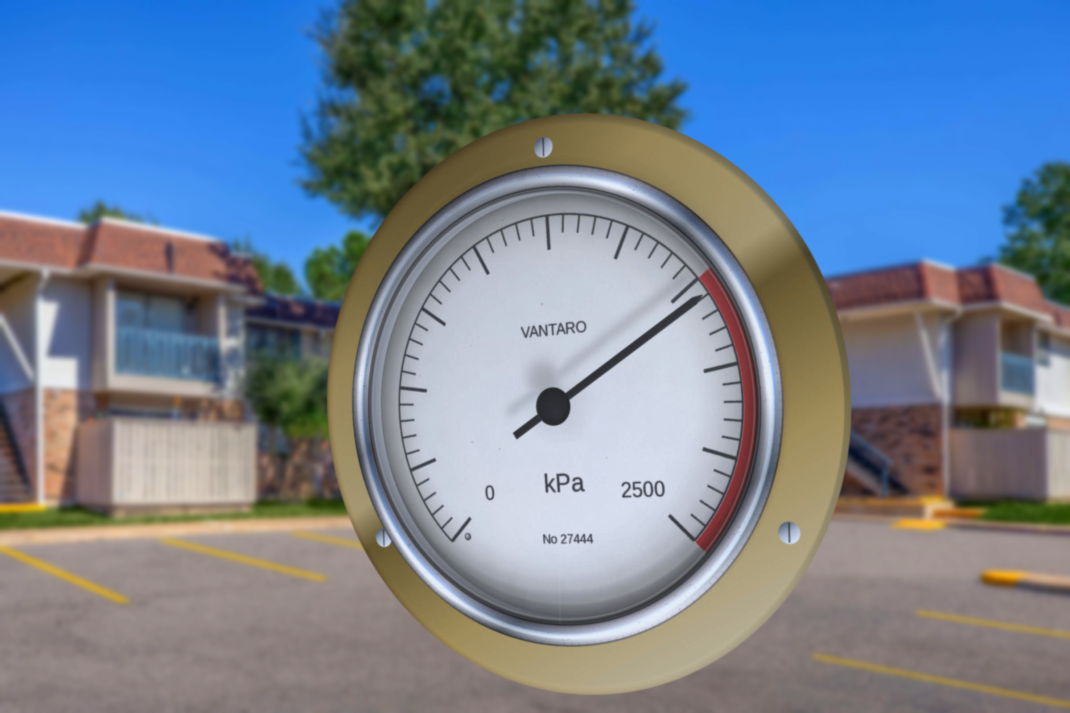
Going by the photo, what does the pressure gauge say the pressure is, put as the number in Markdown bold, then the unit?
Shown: **1800** kPa
